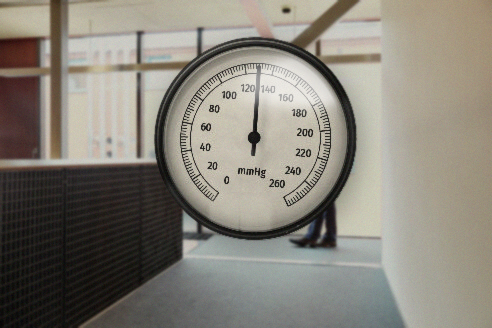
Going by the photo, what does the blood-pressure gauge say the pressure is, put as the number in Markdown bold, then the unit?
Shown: **130** mmHg
